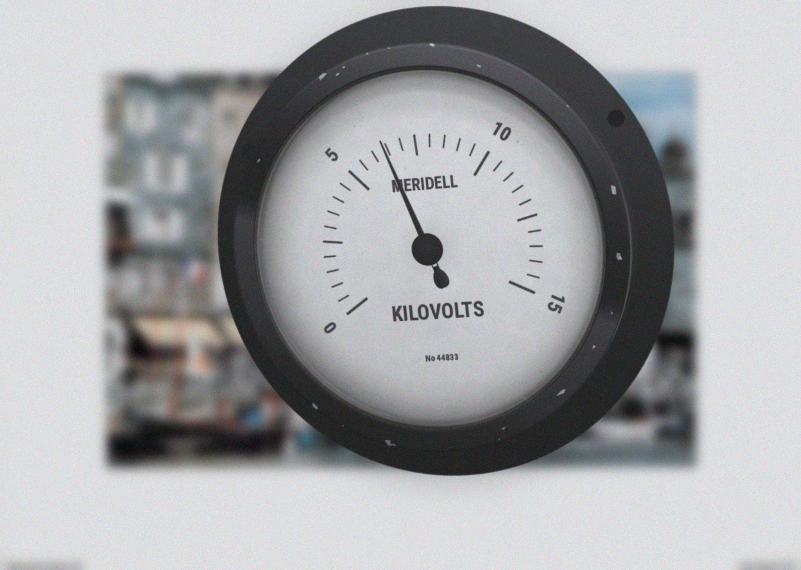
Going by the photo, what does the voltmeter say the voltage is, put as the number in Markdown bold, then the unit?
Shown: **6.5** kV
